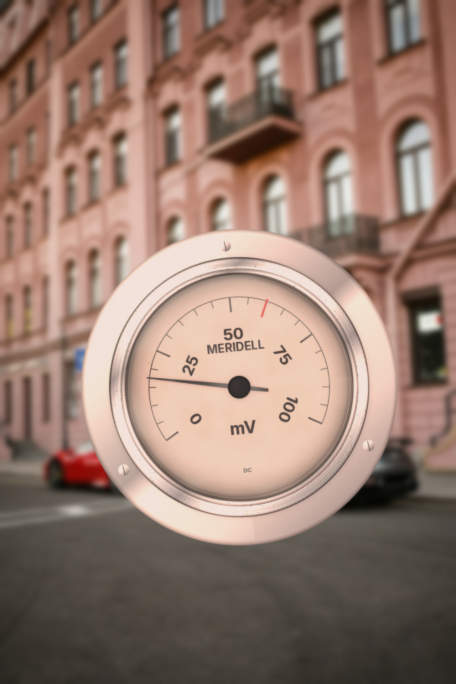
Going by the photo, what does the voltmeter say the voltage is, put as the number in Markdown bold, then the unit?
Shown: **17.5** mV
